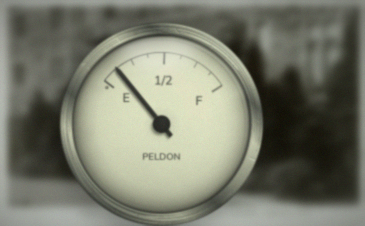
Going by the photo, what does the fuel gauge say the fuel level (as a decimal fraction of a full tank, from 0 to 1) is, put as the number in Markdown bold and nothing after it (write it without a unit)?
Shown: **0.125**
